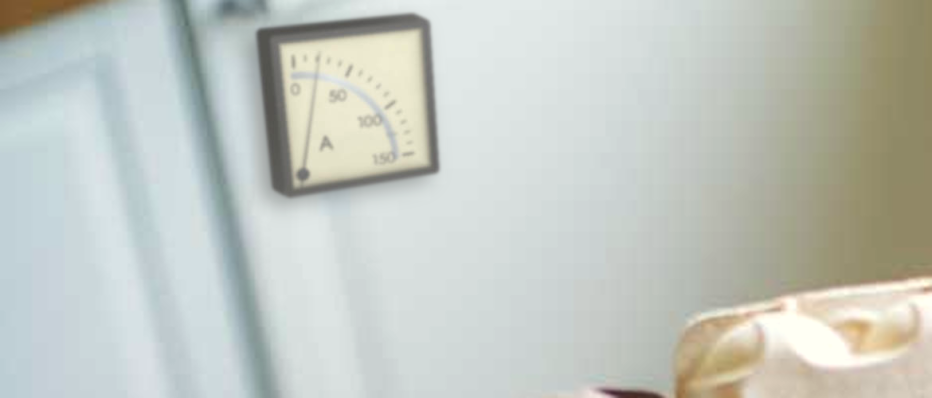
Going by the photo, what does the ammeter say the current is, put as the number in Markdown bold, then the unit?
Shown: **20** A
